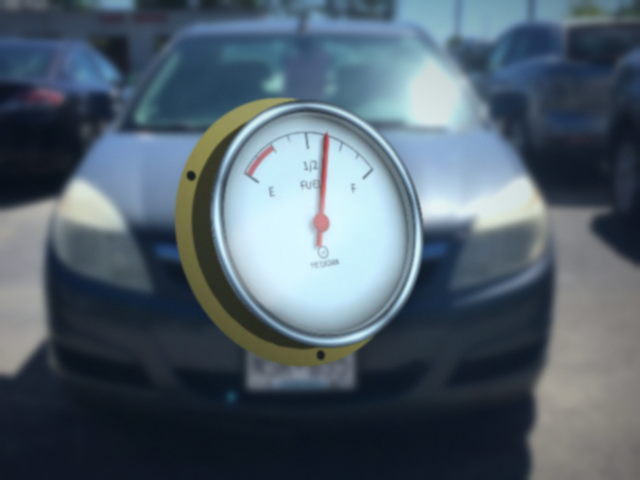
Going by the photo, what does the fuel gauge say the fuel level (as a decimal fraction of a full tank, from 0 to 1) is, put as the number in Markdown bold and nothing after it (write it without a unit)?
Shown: **0.625**
